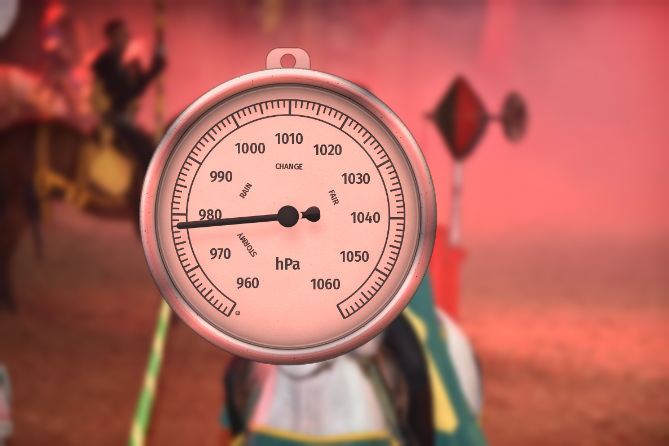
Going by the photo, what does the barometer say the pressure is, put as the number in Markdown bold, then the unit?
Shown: **978** hPa
